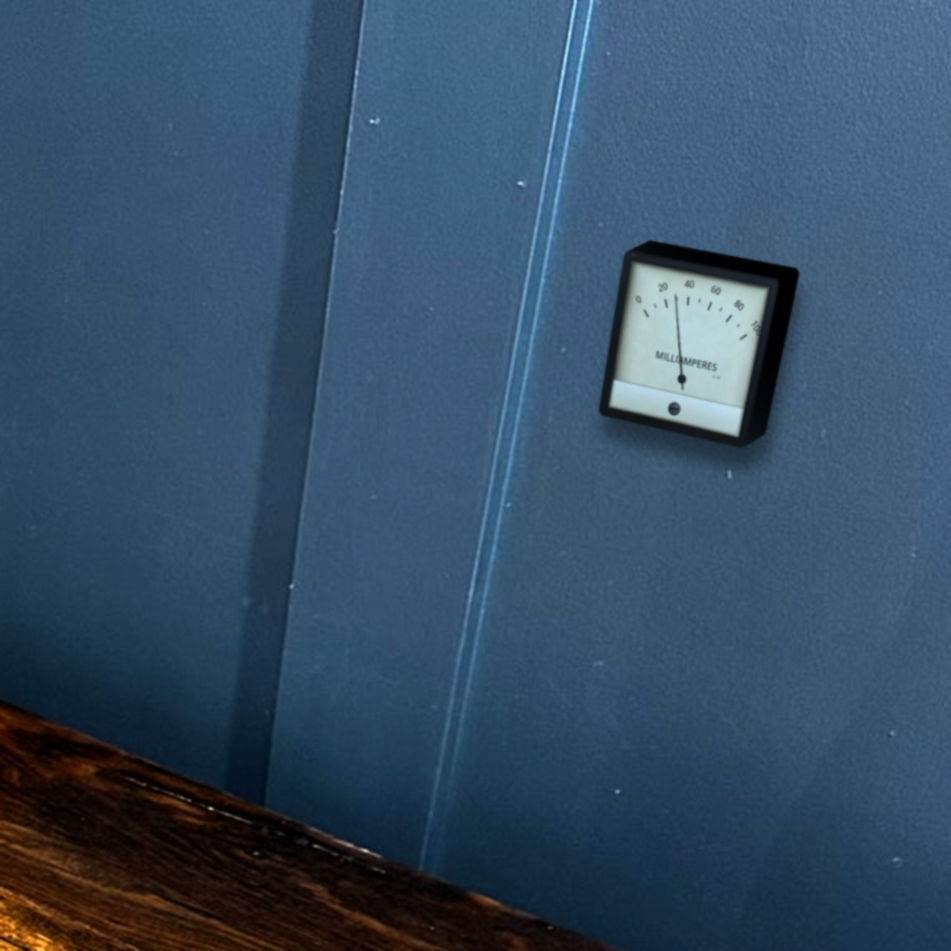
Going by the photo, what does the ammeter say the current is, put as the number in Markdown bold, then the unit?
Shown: **30** mA
